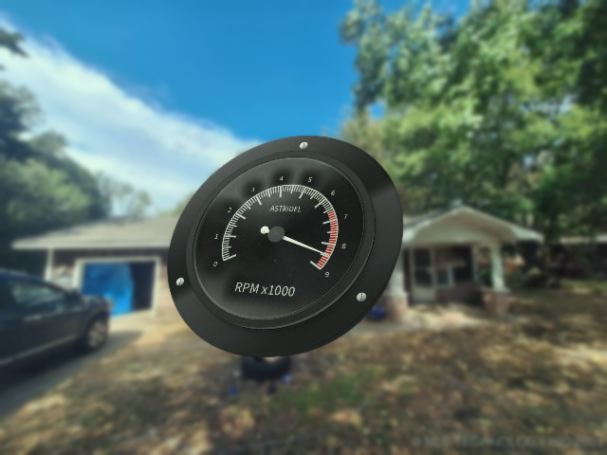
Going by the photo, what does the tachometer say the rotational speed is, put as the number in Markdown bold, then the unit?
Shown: **8500** rpm
